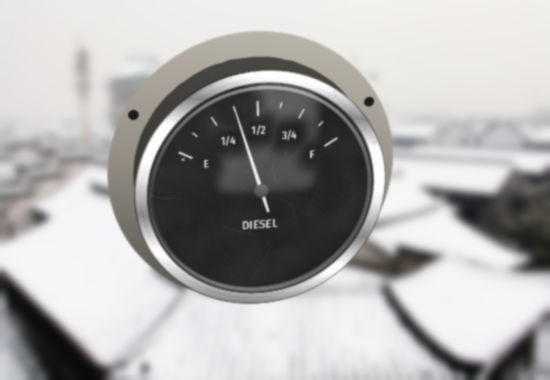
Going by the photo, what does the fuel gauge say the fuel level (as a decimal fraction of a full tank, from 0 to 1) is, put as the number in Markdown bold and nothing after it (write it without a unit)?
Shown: **0.375**
